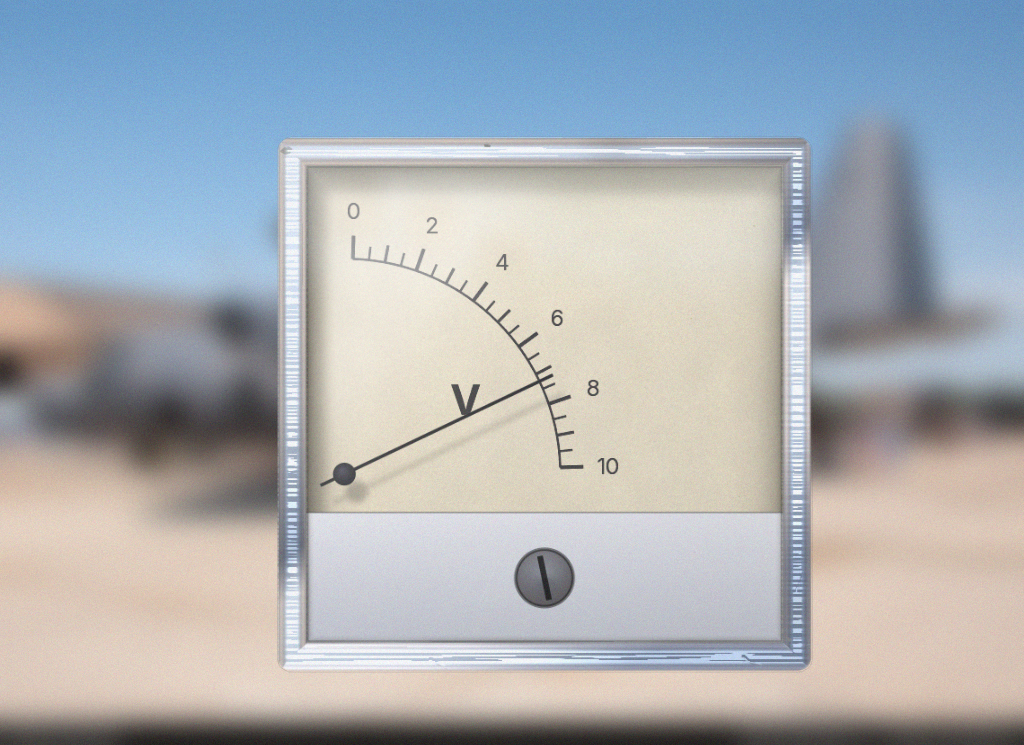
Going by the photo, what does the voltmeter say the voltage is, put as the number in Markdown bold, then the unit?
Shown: **7.25** V
